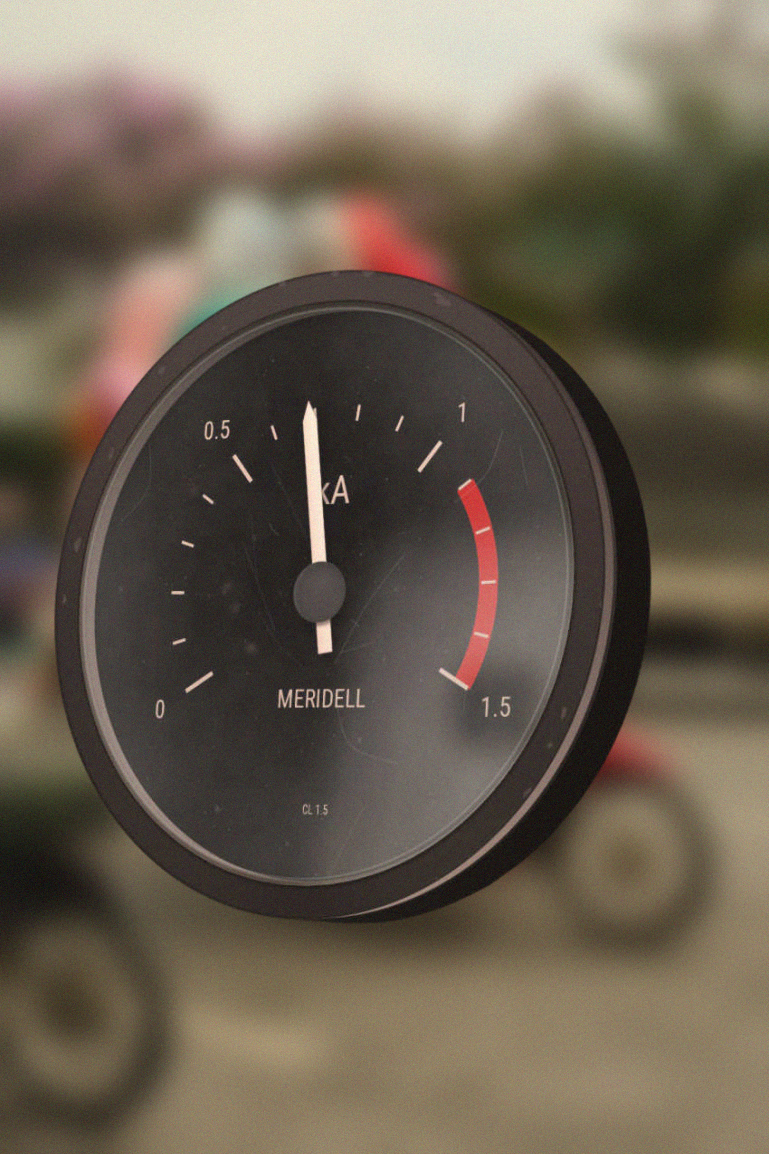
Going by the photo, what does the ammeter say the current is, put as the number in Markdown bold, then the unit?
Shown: **0.7** kA
